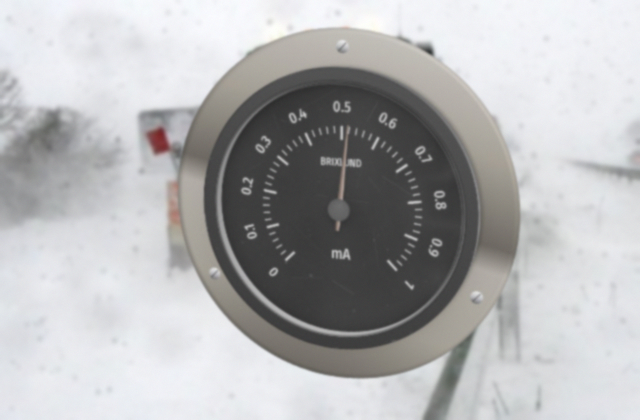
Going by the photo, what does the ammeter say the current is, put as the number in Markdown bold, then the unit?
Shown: **0.52** mA
